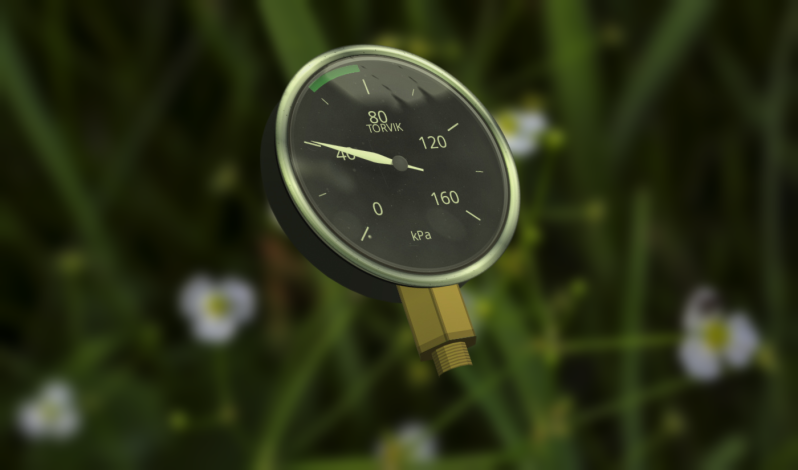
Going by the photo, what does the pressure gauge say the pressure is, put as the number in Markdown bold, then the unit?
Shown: **40** kPa
